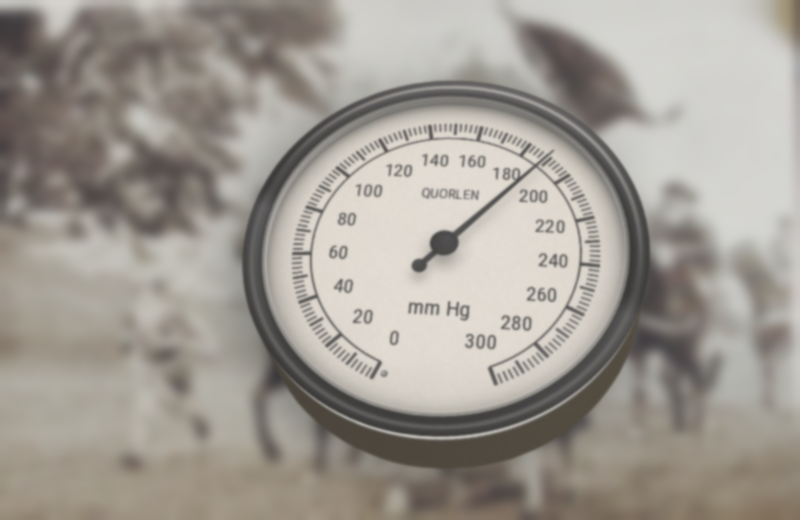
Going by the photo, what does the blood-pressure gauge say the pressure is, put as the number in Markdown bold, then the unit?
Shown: **190** mmHg
